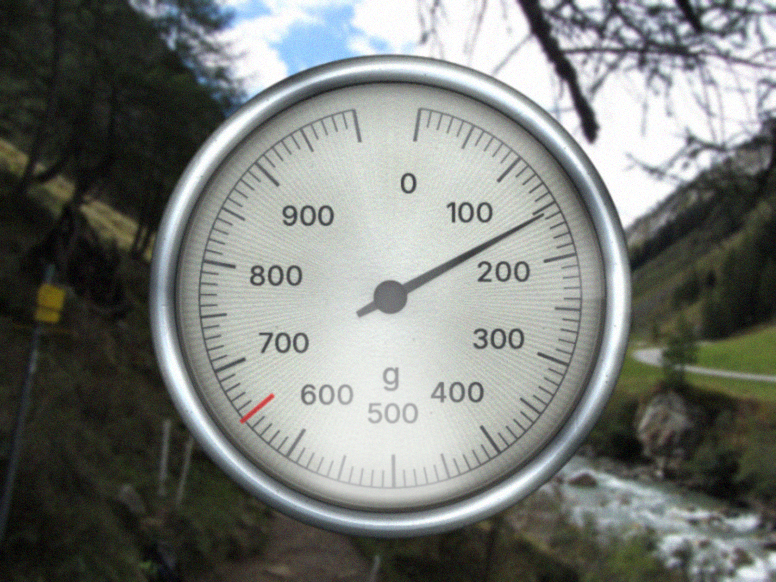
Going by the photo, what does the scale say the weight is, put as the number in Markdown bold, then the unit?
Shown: **155** g
